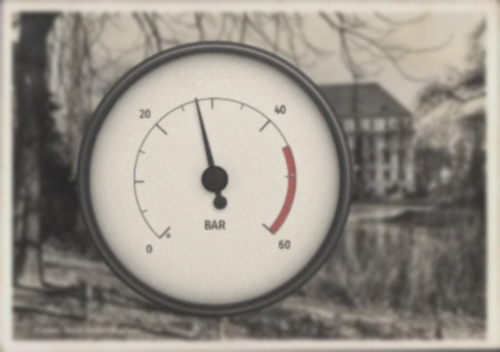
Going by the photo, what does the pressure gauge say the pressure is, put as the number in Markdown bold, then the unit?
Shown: **27.5** bar
